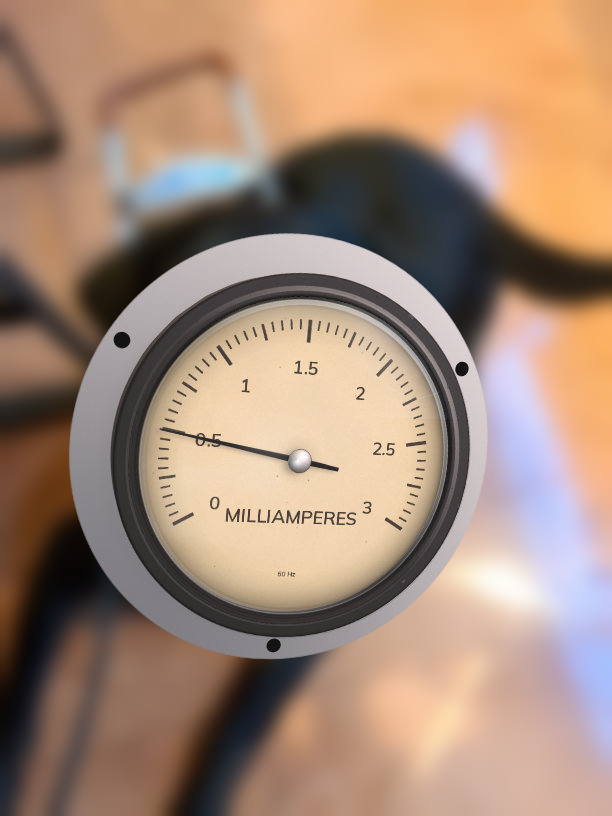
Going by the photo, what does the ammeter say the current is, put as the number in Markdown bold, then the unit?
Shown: **0.5** mA
